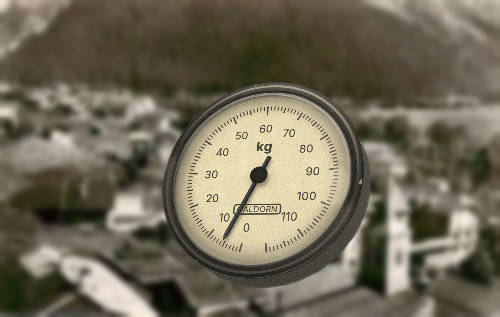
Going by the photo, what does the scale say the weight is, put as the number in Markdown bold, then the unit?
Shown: **5** kg
